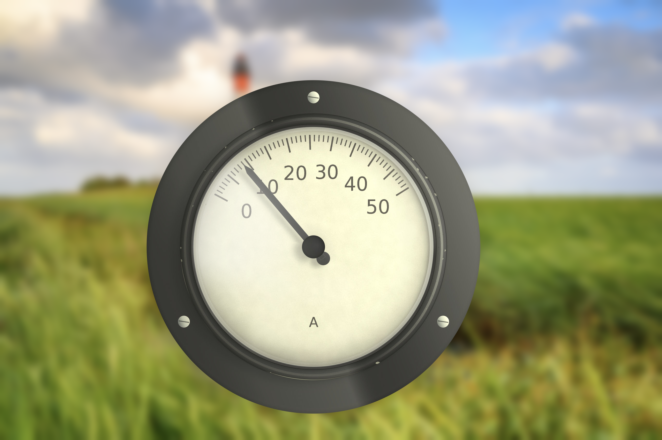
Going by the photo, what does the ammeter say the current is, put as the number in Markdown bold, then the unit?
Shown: **9** A
